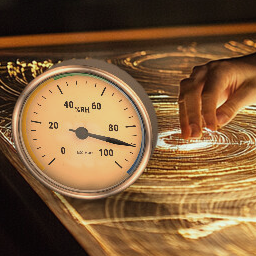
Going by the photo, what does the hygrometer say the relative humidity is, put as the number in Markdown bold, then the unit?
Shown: **88** %
